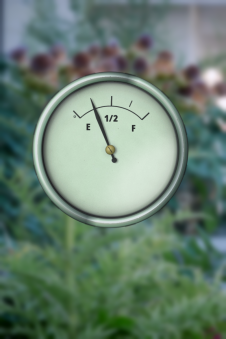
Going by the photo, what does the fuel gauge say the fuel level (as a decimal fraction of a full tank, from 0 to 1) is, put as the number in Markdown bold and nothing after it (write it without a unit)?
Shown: **0.25**
